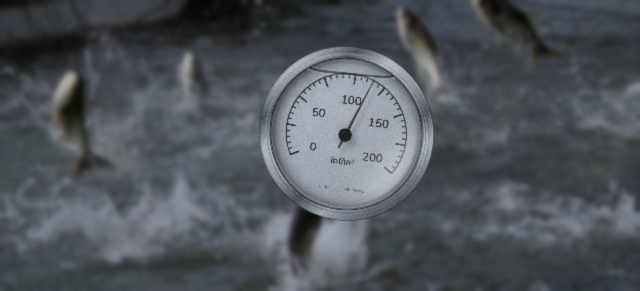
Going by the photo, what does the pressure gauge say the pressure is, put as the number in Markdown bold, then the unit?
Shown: **115** psi
